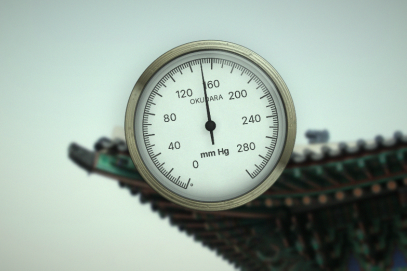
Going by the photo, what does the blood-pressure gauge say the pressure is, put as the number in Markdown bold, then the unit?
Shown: **150** mmHg
